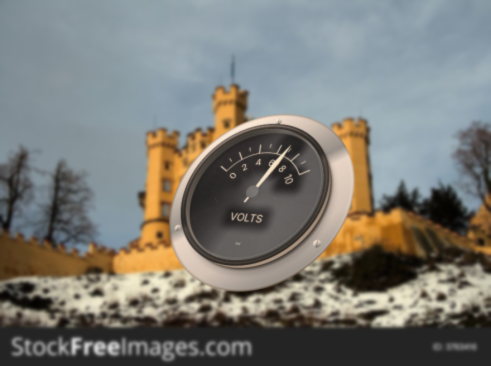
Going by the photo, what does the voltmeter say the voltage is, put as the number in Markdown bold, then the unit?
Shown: **7** V
